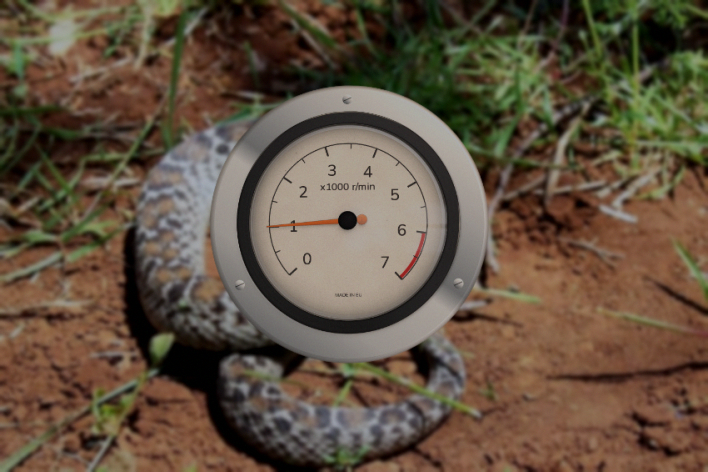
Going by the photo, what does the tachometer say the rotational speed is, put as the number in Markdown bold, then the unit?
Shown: **1000** rpm
